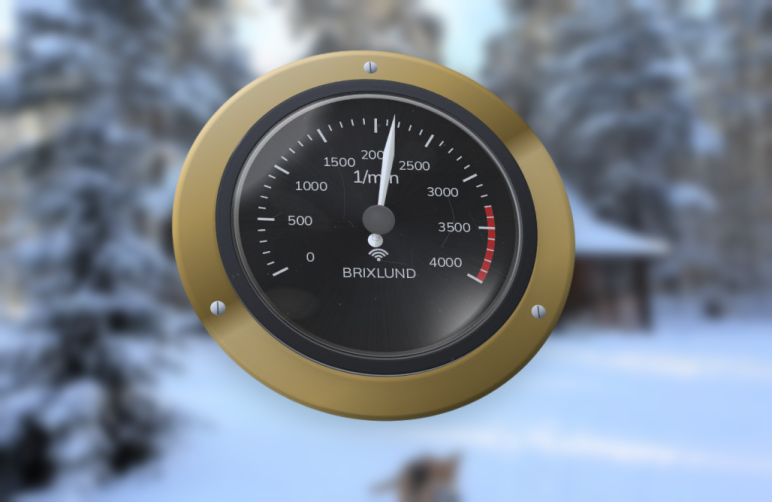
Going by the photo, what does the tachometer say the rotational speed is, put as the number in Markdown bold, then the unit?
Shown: **2150** rpm
